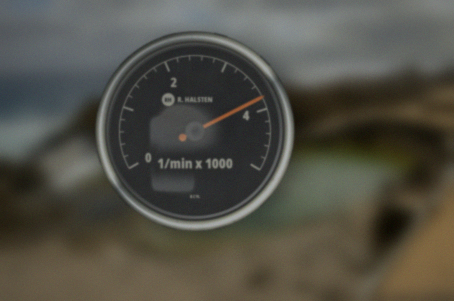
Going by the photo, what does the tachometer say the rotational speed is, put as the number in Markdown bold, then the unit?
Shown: **3800** rpm
